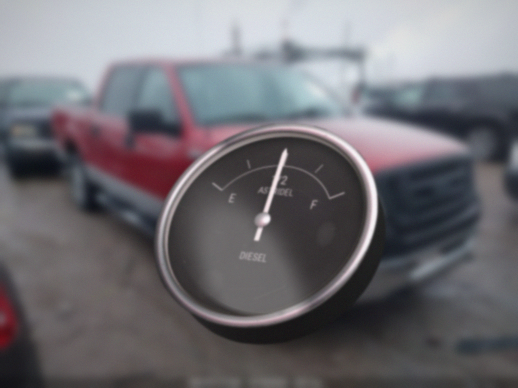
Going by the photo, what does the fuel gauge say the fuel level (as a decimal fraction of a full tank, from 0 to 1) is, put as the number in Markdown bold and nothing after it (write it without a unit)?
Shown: **0.5**
